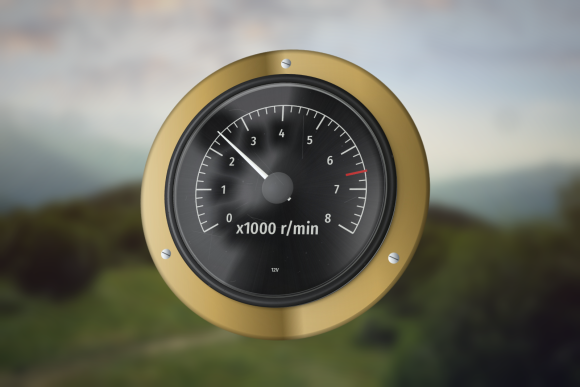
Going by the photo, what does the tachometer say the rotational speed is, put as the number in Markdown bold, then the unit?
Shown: **2400** rpm
